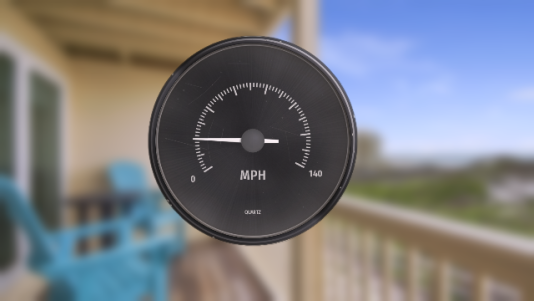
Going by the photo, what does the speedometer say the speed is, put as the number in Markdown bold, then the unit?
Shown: **20** mph
